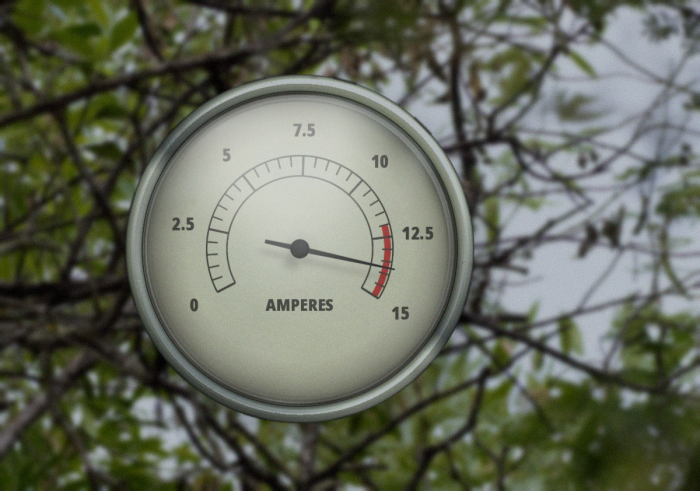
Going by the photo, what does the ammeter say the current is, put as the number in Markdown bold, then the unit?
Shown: **13.75** A
